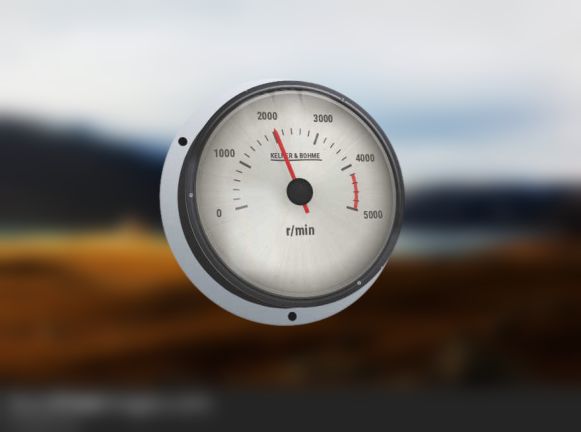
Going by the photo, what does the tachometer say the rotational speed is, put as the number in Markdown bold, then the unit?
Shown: **2000** rpm
